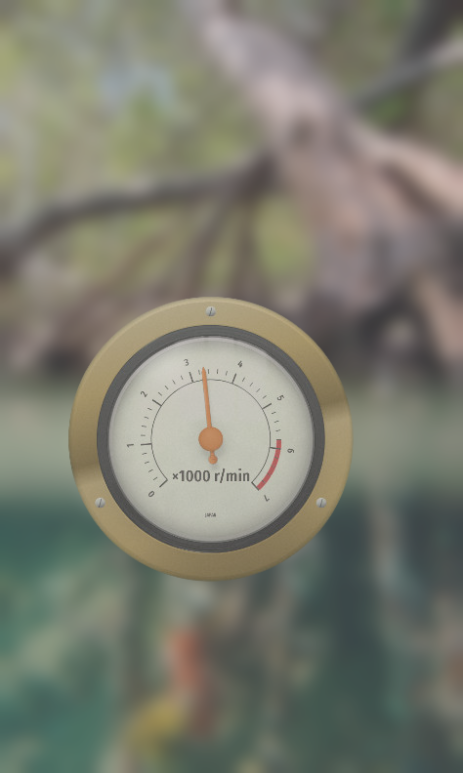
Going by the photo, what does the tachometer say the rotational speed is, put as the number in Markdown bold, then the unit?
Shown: **3300** rpm
